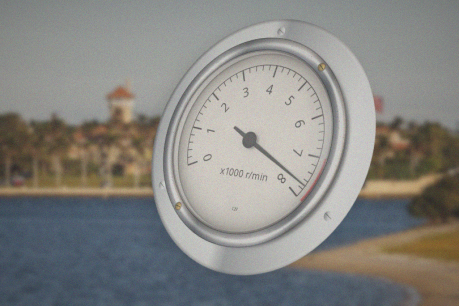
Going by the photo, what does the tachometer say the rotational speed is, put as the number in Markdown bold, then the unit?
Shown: **7700** rpm
